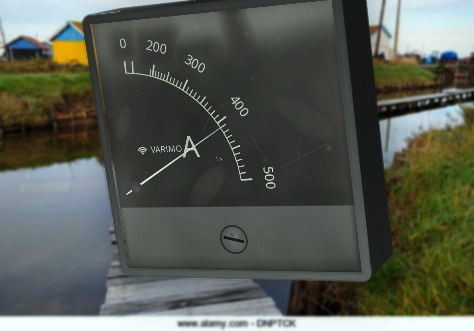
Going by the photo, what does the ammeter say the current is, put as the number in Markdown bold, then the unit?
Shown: **410** A
